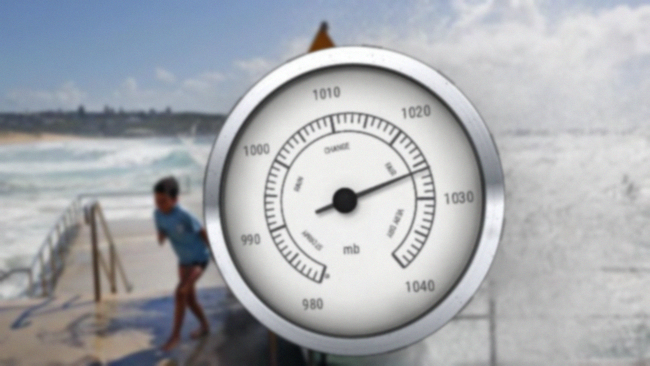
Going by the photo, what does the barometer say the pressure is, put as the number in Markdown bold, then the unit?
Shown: **1026** mbar
